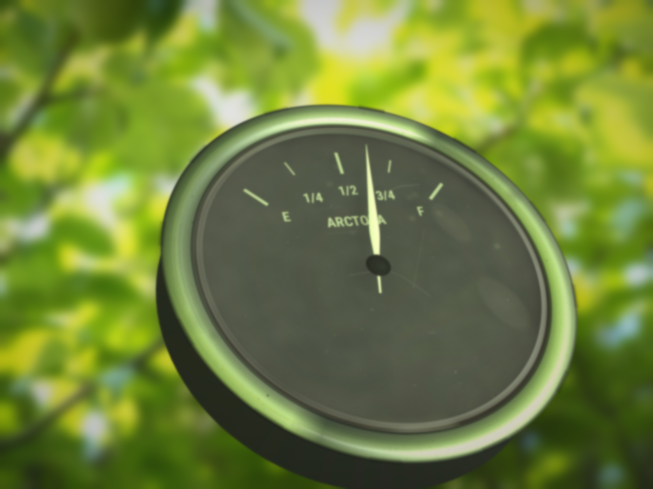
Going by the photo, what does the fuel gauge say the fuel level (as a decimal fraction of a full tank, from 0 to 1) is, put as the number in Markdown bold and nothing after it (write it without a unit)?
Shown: **0.625**
